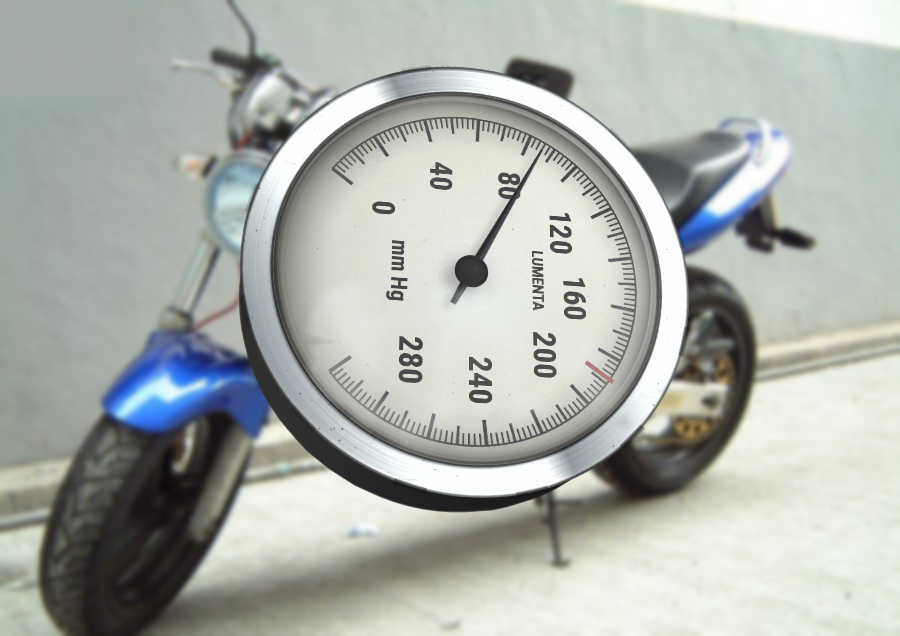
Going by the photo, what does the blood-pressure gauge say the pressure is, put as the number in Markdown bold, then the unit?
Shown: **86** mmHg
